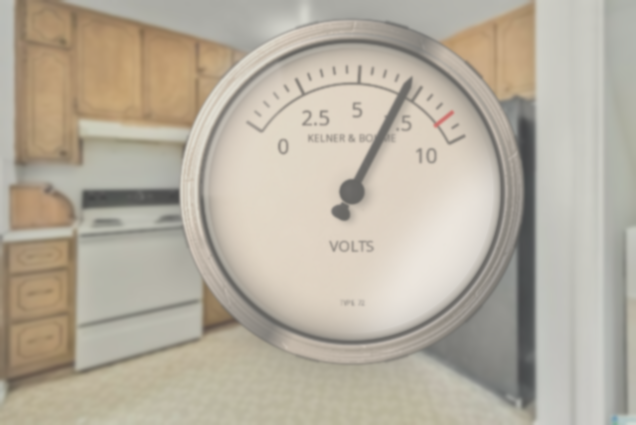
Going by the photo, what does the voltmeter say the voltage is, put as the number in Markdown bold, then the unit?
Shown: **7** V
